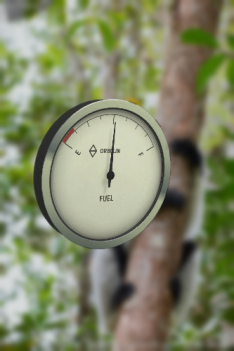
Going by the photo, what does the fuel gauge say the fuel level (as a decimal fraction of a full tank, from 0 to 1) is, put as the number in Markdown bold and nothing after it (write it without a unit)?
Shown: **0.5**
